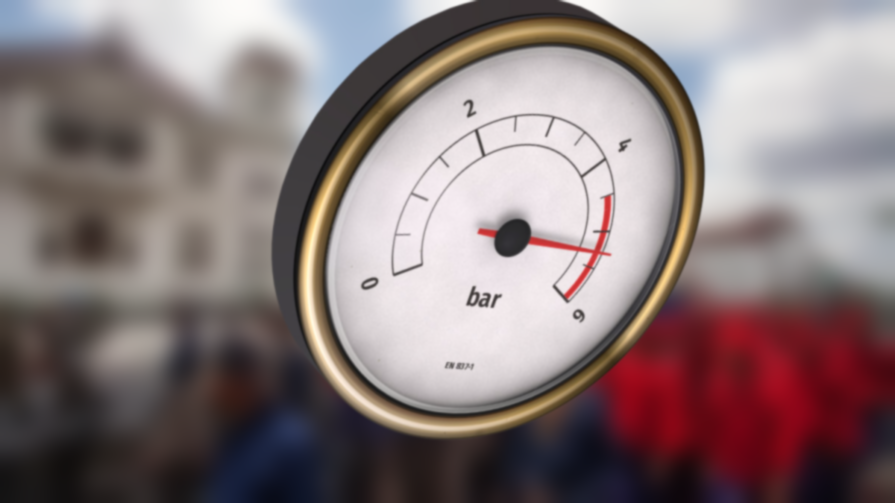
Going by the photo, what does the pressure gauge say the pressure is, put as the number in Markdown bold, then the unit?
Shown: **5.25** bar
